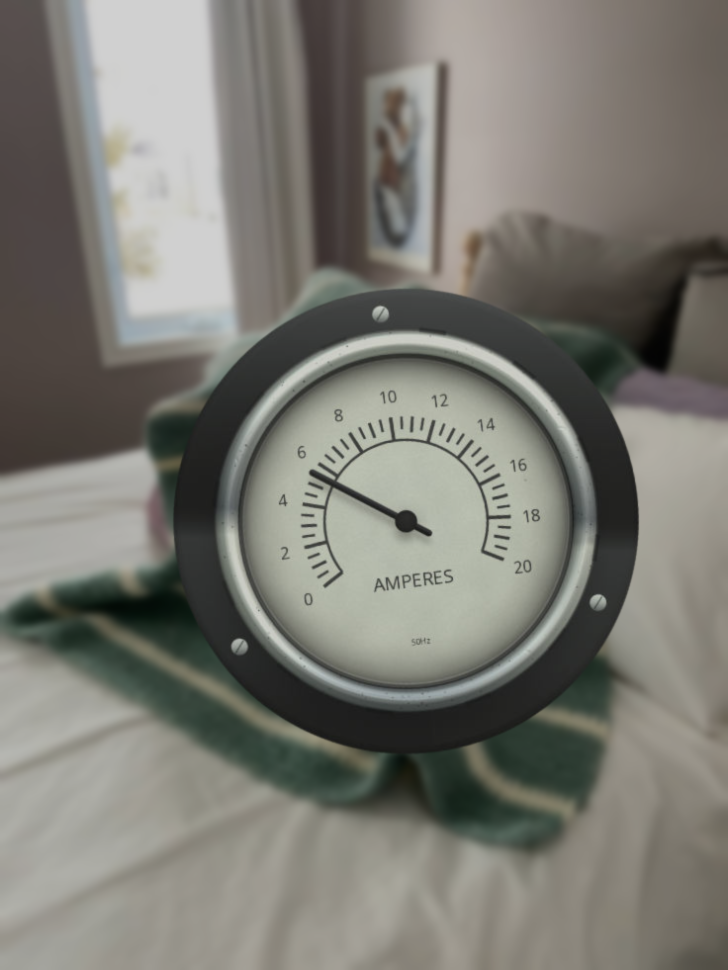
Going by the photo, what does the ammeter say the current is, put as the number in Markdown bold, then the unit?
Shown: **5.5** A
